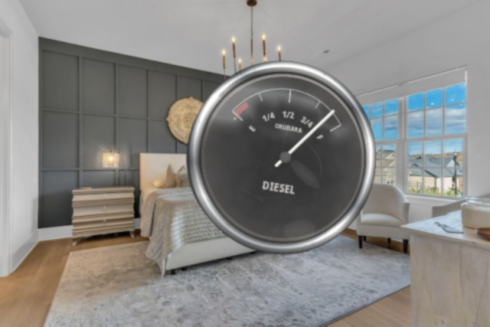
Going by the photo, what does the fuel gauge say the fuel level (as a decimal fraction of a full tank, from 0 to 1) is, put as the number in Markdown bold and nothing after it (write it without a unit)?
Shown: **0.875**
